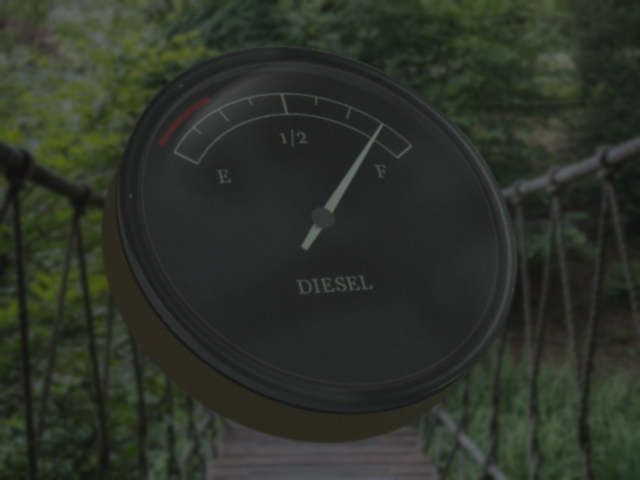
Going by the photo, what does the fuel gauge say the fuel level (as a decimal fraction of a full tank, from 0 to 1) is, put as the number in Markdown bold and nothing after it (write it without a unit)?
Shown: **0.875**
